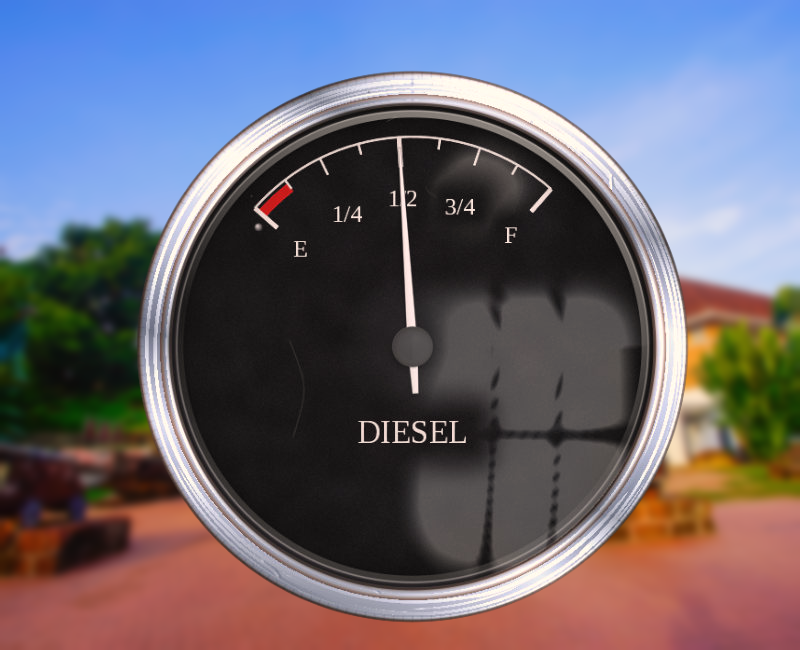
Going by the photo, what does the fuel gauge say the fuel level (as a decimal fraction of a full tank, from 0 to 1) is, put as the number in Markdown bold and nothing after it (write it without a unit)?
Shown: **0.5**
